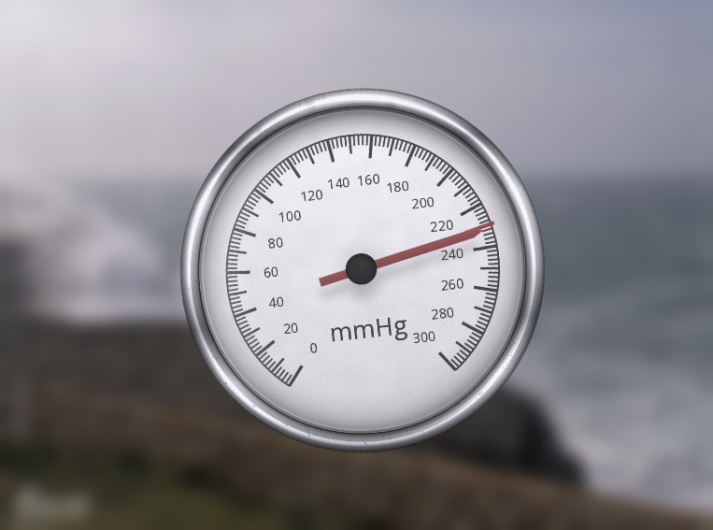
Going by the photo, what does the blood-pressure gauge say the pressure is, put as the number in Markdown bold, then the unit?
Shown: **232** mmHg
